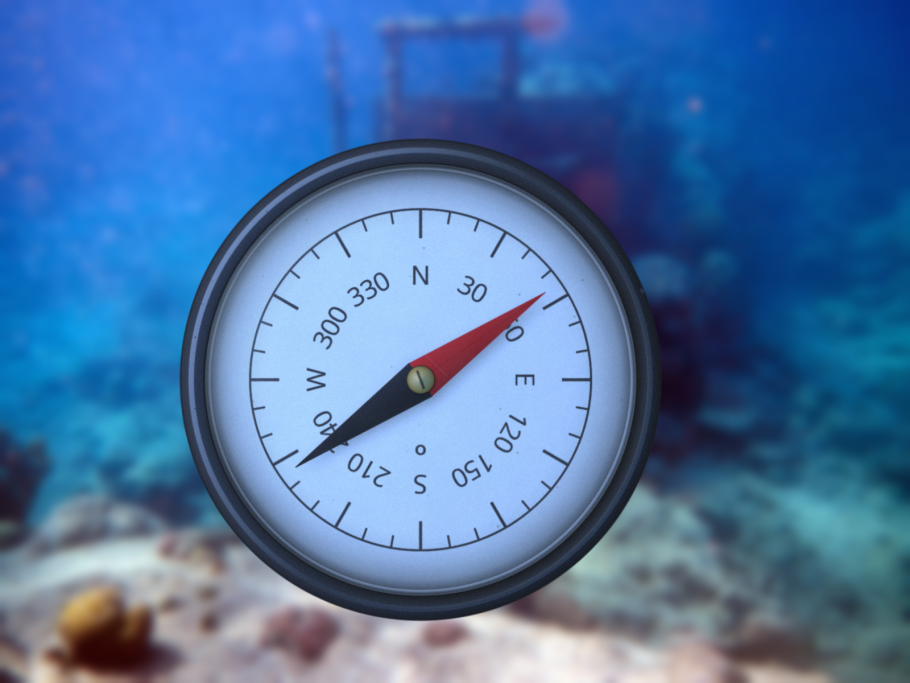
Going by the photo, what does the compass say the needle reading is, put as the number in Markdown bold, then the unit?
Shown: **55** °
